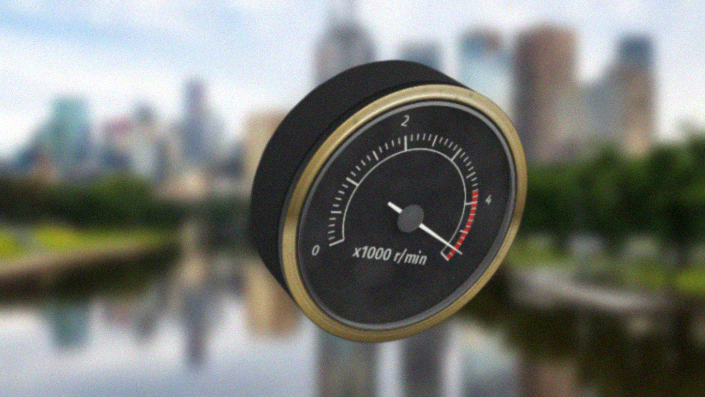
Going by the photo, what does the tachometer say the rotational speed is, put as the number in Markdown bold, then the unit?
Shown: **4800** rpm
